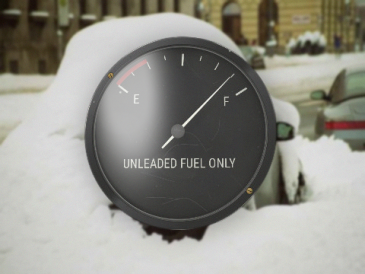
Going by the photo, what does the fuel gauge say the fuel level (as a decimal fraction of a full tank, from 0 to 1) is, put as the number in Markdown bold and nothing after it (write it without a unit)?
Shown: **0.875**
